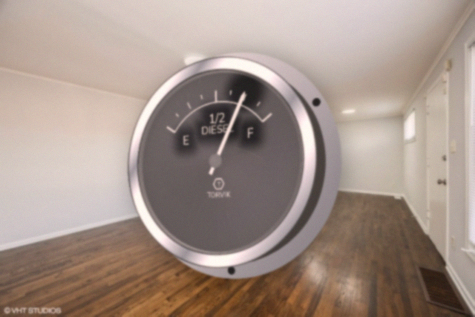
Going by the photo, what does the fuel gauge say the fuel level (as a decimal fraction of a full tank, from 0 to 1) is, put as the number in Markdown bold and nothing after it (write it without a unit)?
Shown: **0.75**
